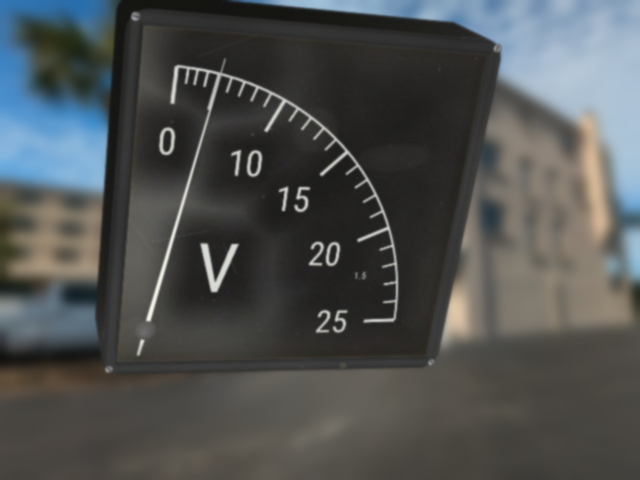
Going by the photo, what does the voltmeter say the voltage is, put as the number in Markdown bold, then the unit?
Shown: **5** V
